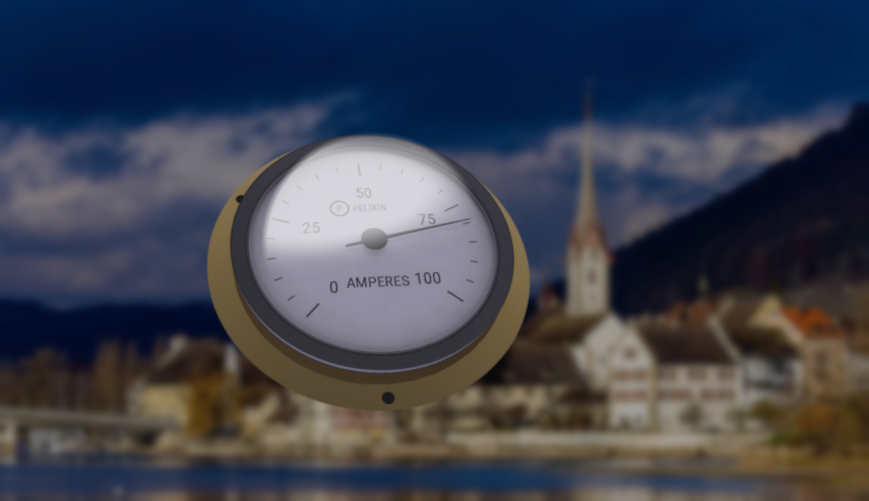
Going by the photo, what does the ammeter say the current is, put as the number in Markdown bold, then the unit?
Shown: **80** A
